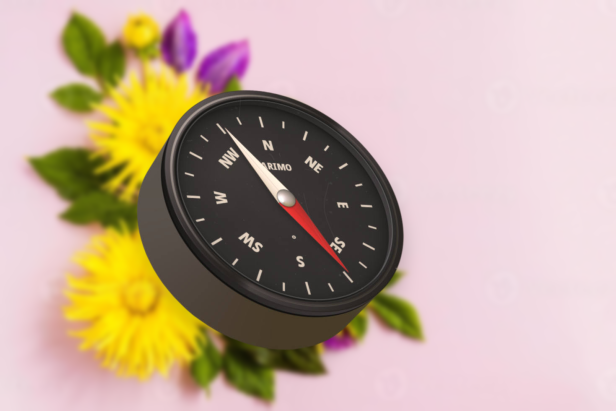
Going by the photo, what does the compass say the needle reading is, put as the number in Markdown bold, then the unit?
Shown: **150** °
